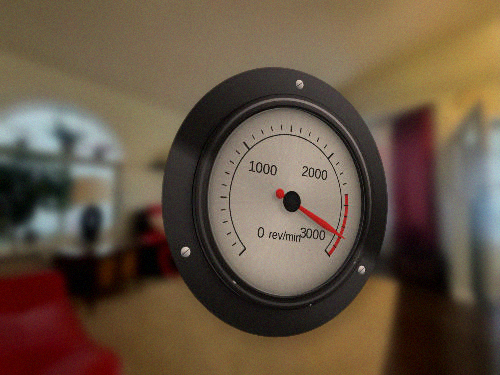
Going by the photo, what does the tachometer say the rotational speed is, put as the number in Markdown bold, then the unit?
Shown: **2800** rpm
